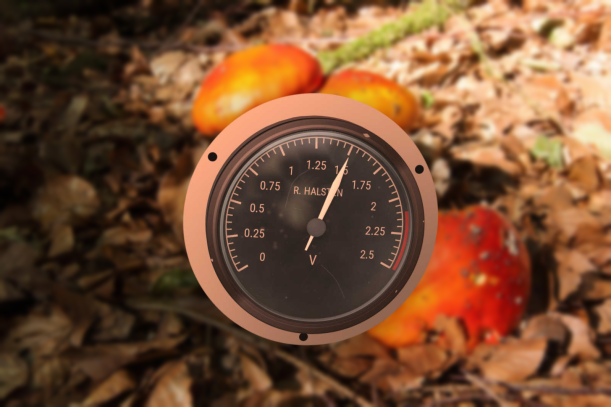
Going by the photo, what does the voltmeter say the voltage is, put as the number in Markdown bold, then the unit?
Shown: **1.5** V
